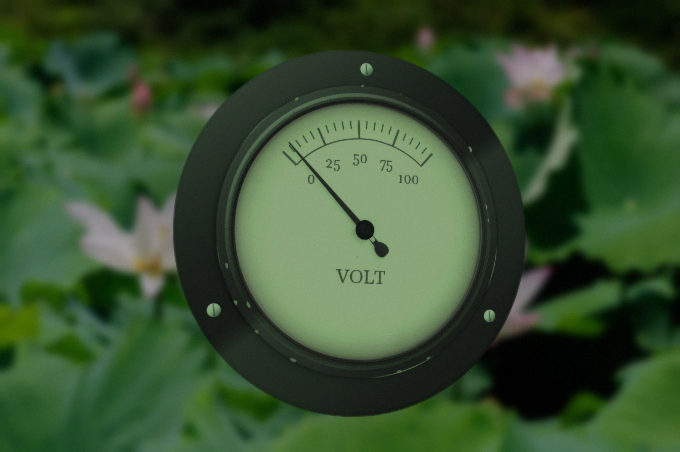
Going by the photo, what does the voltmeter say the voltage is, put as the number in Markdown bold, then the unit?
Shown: **5** V
